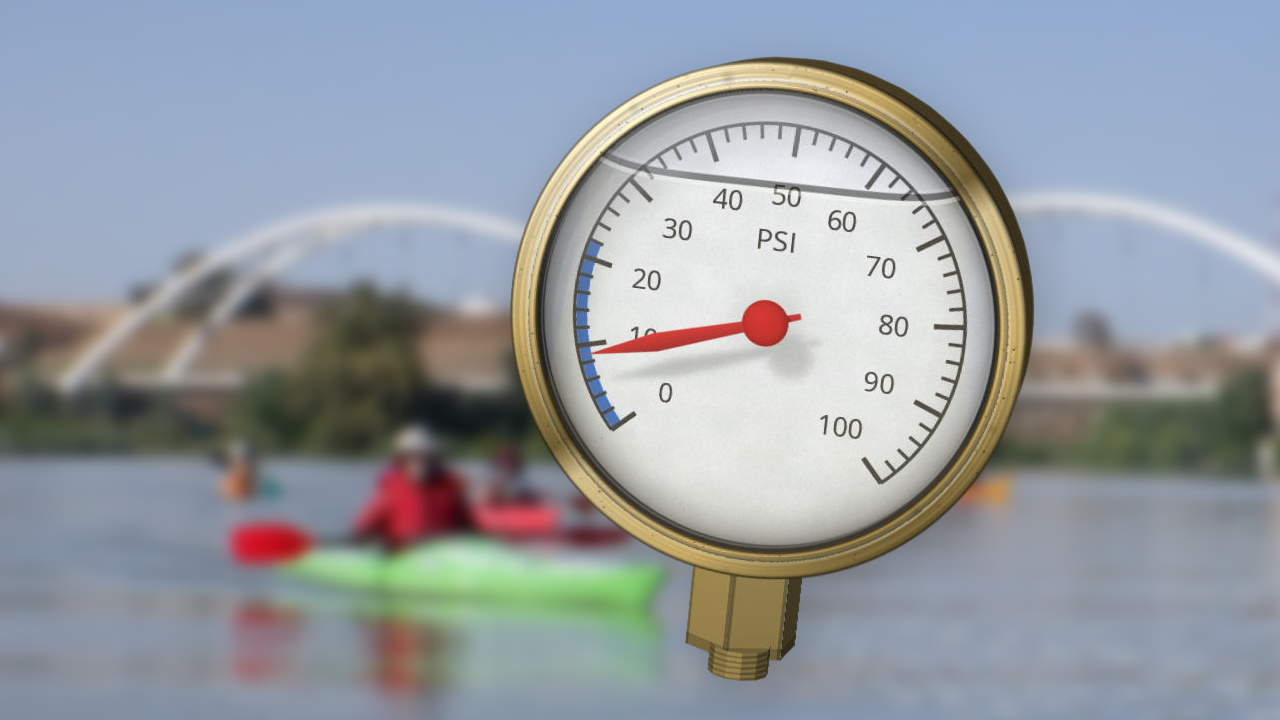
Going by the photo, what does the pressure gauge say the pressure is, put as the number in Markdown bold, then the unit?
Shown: **9** psi
